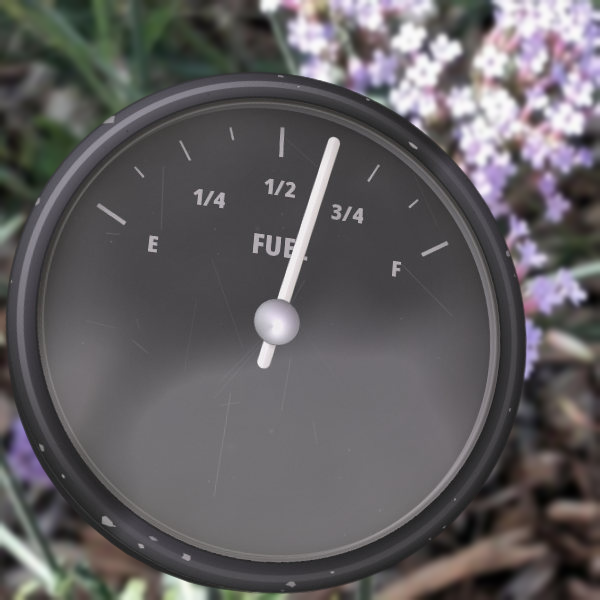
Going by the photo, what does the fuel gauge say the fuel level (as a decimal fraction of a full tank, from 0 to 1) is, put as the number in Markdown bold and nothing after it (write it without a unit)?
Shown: **0.625**
